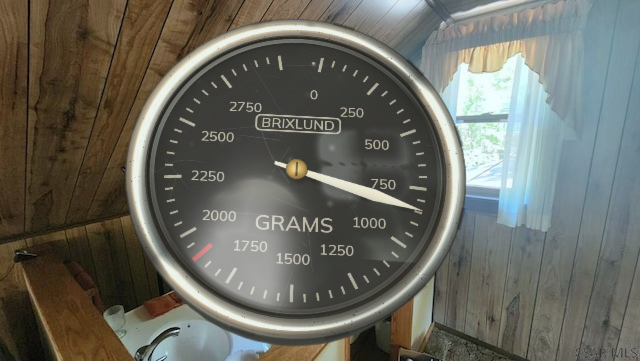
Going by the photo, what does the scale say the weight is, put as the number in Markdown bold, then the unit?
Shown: **850** g
